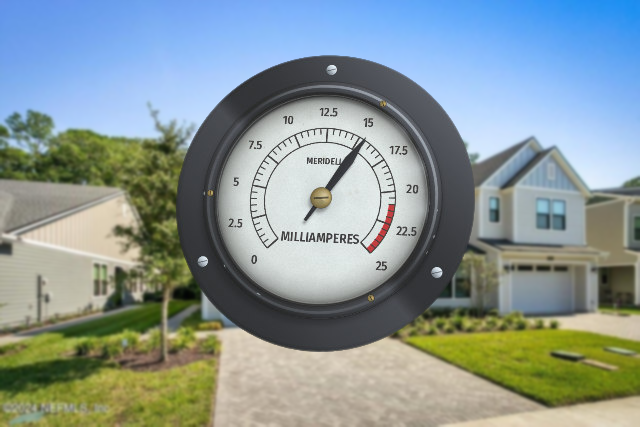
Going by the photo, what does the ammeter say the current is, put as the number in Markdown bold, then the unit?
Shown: **15.5** mA
